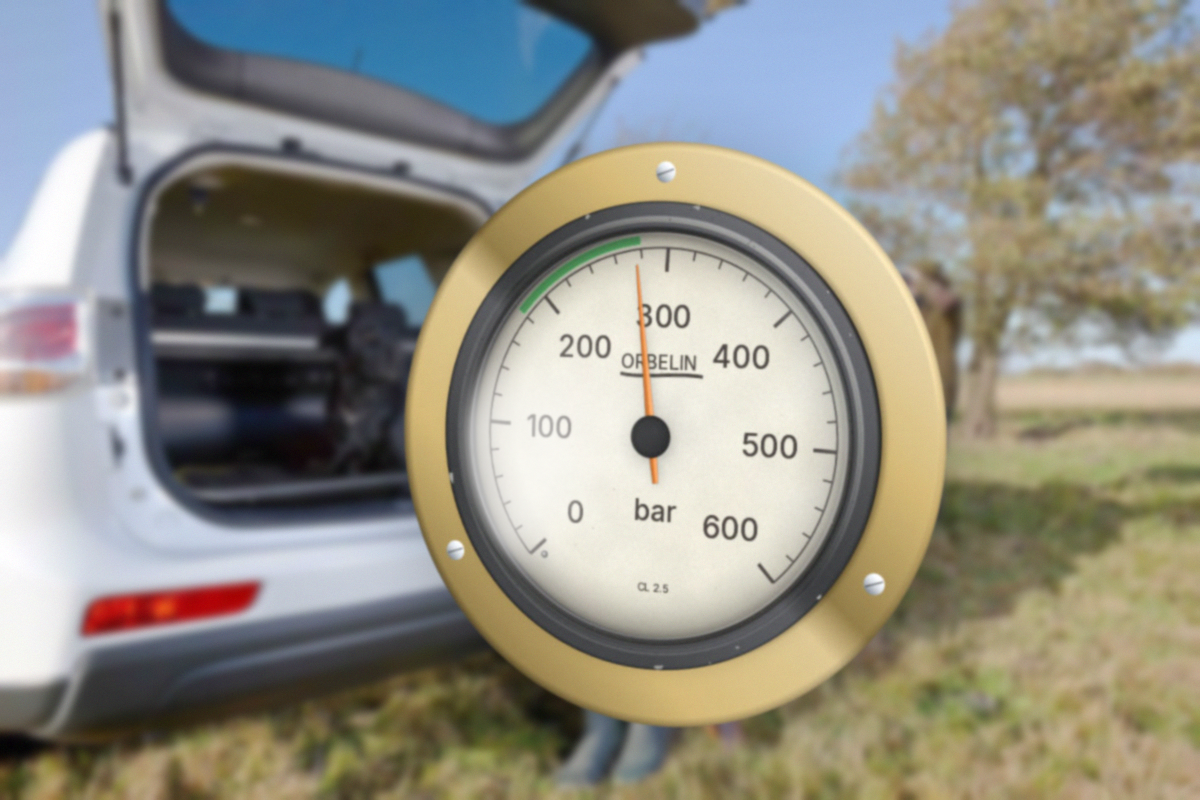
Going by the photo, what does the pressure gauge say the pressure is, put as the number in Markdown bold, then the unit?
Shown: **280** bar
